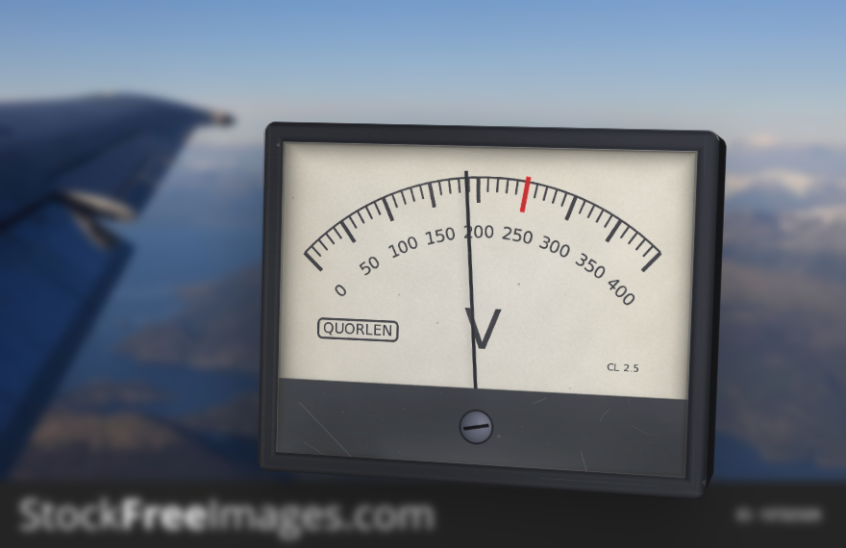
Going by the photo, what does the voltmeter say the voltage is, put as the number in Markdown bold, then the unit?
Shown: **190** V
